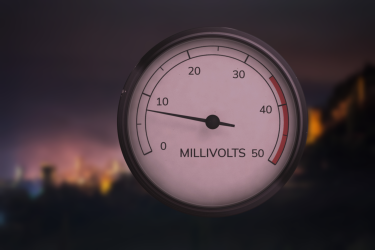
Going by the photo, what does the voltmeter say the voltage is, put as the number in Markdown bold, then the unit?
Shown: **7.5** mV
